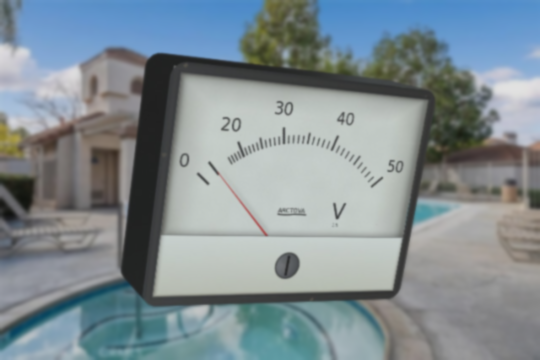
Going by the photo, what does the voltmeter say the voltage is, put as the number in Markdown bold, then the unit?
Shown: **10** V
